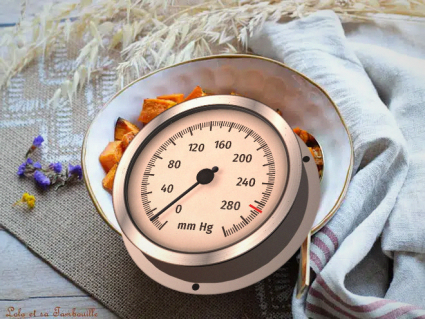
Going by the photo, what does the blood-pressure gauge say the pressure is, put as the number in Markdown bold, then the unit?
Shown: **10** mmHg
